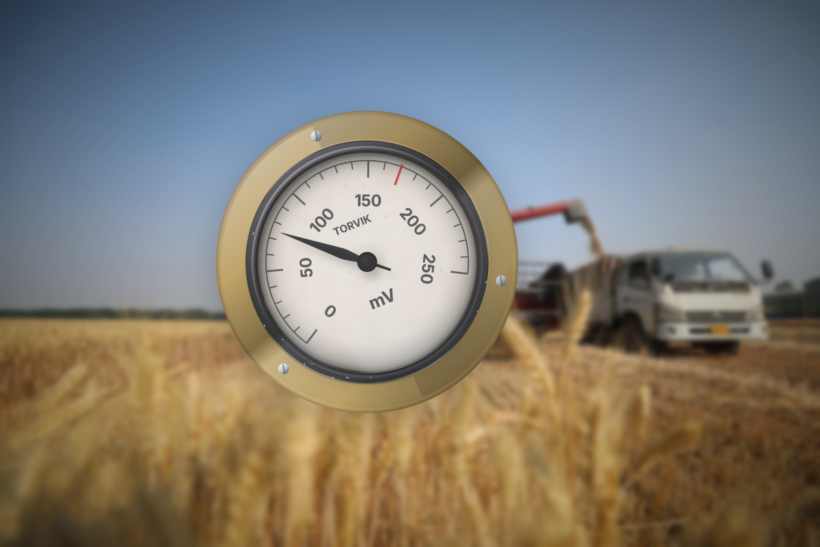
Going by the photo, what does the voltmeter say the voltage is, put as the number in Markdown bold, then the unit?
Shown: **75** mV
